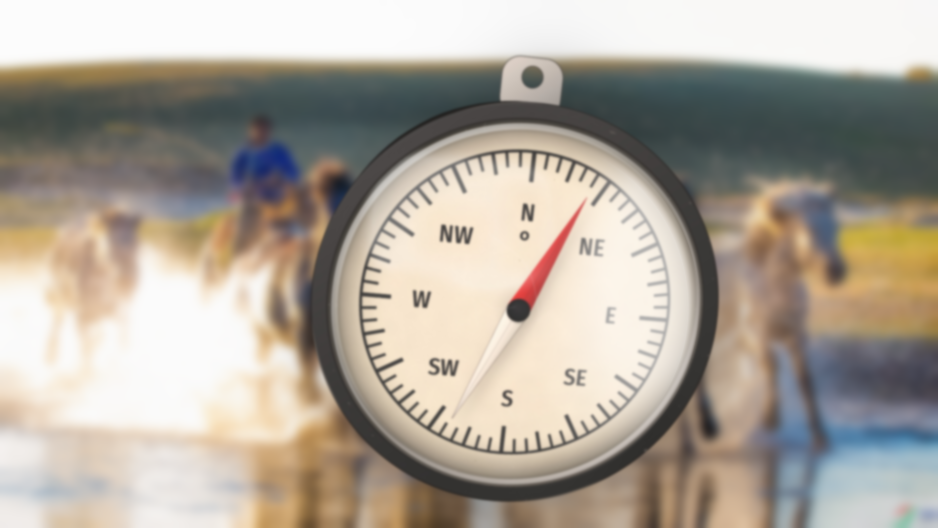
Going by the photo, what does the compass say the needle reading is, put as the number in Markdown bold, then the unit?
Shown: **25** °
